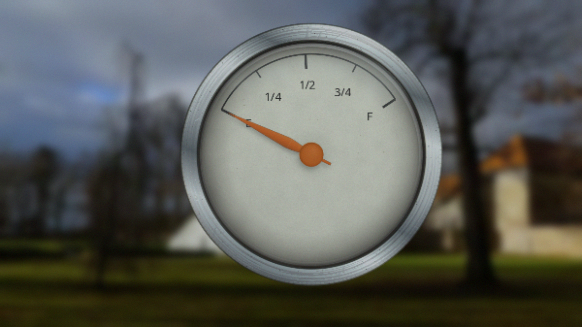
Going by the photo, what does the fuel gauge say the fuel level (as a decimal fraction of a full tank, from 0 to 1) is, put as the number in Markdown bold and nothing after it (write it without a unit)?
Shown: **0**
